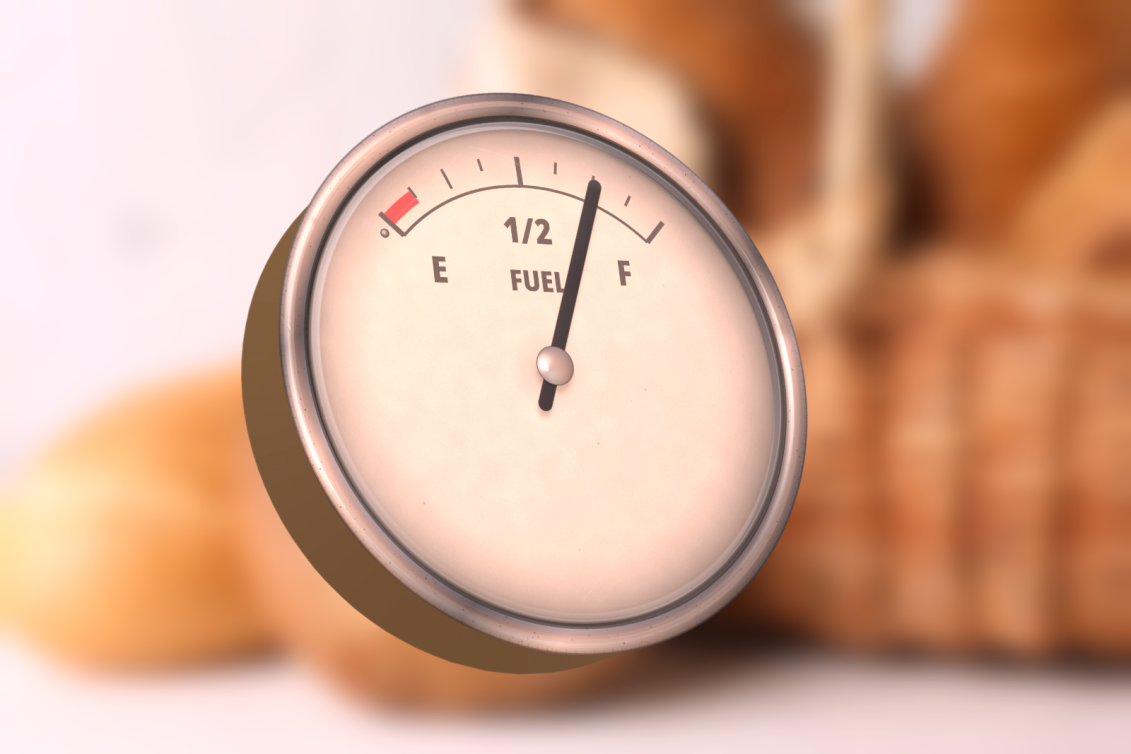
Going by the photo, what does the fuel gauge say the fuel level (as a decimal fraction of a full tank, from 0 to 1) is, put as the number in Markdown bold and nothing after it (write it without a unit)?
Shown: **0.75**
